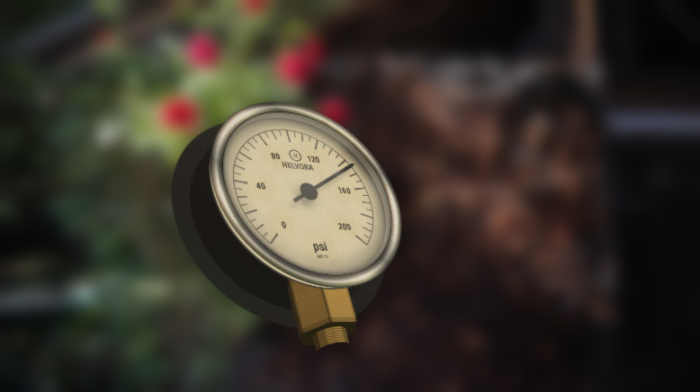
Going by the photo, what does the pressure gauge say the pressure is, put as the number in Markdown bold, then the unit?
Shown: **145** psi
